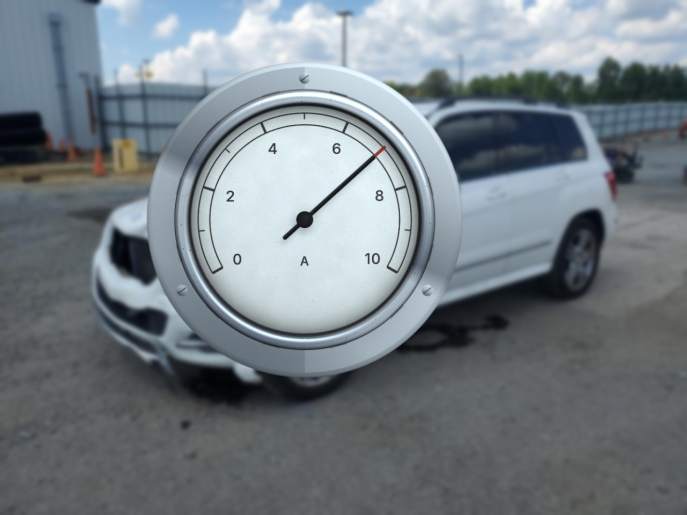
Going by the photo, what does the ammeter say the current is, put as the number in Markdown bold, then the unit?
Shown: **7** A
